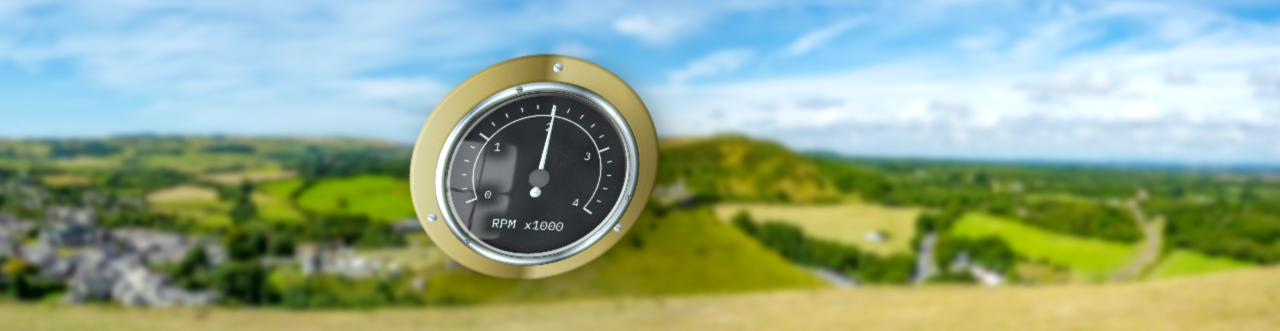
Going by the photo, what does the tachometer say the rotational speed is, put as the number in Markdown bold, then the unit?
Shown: **2000** rpm
